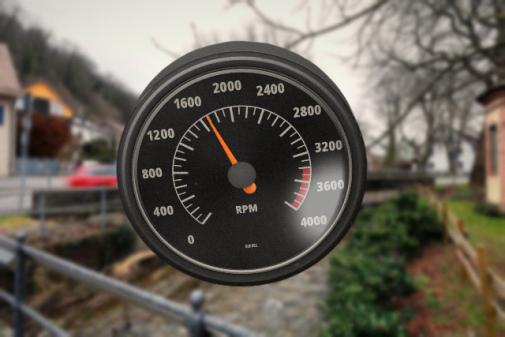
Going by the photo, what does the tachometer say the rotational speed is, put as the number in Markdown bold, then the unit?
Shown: **1700** rpm
